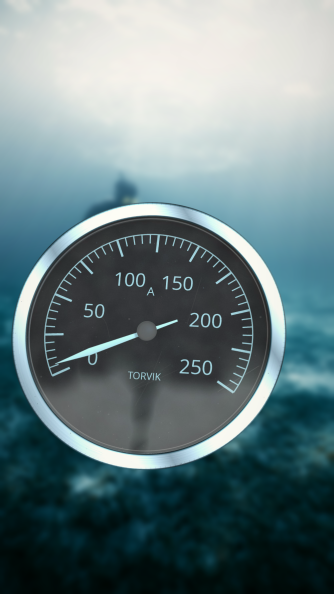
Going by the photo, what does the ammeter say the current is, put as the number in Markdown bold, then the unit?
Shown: **5** A
